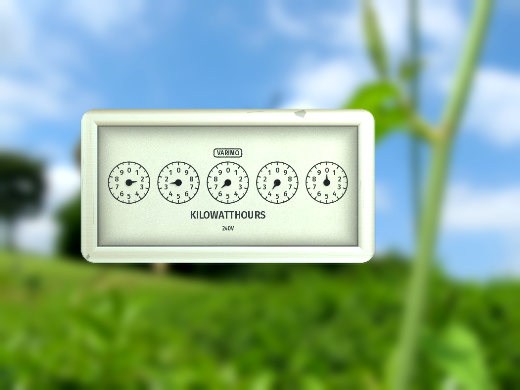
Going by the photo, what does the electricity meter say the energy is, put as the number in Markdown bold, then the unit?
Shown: **22640** kWh
